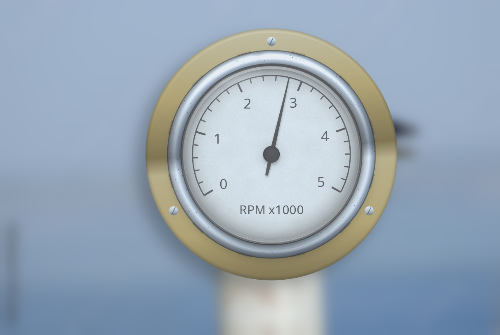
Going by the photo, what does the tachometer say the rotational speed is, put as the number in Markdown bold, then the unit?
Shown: **2800** rpm
